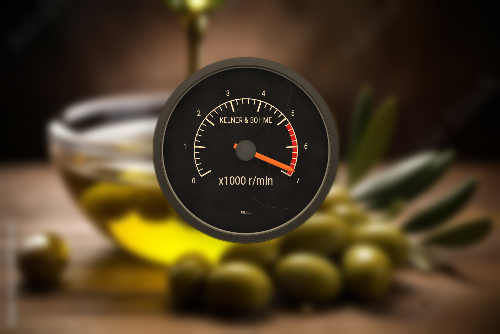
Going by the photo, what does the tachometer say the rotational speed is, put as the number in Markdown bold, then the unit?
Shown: **6800** rpm
